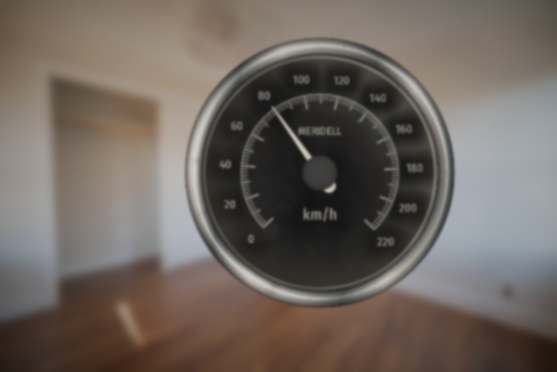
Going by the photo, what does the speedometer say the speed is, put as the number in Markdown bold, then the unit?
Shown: **80** km/h
